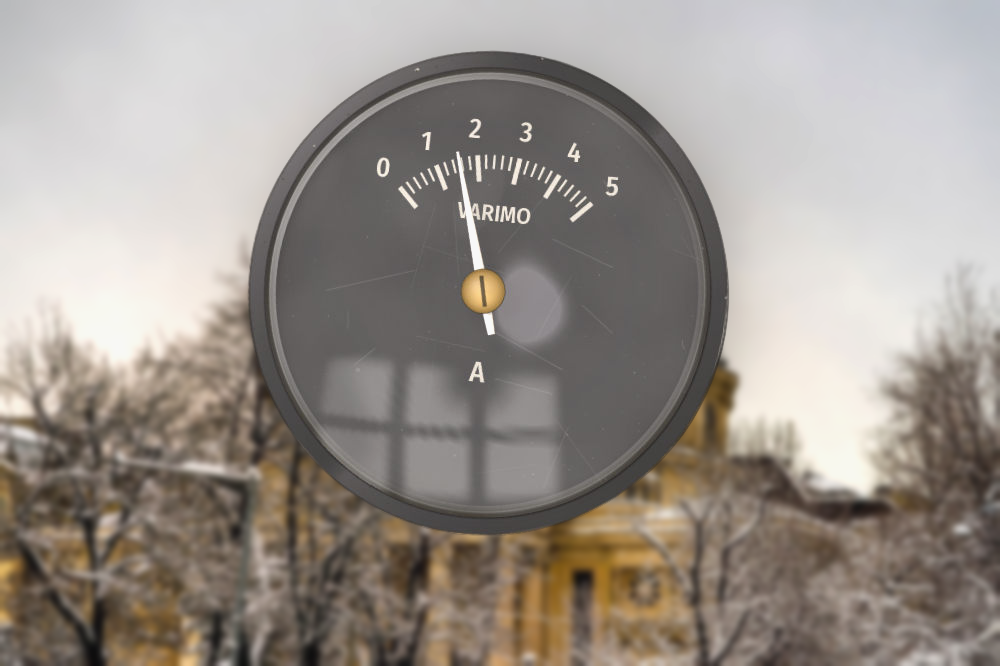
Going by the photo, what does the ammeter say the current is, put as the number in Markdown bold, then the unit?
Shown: **1.6** A
